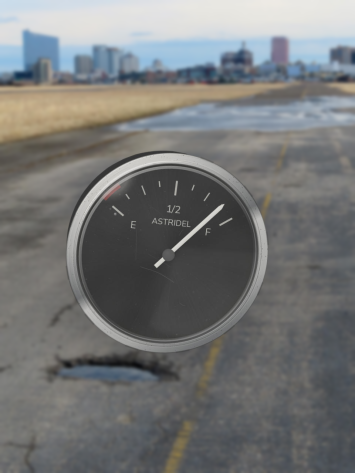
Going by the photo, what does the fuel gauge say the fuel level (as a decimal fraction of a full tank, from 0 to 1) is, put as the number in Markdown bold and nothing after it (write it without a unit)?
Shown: **0.875**
